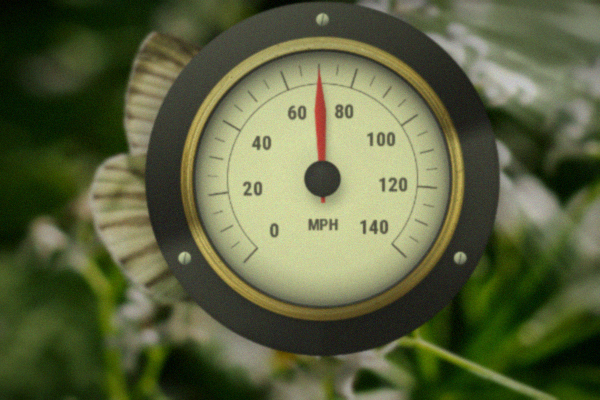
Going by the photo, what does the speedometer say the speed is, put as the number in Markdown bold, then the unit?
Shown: **70** mph
